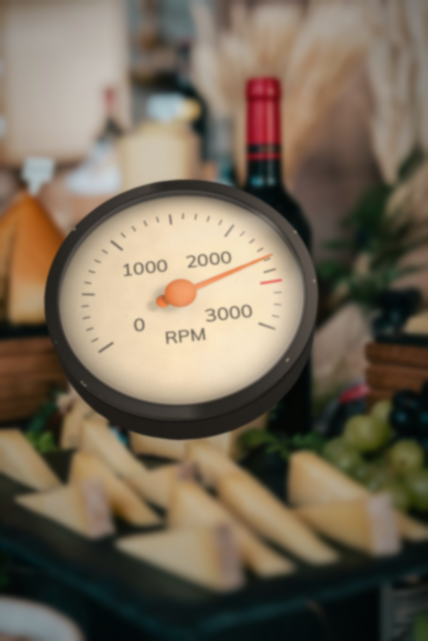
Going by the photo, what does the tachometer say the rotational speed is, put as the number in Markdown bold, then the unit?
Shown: **2400** rpm
